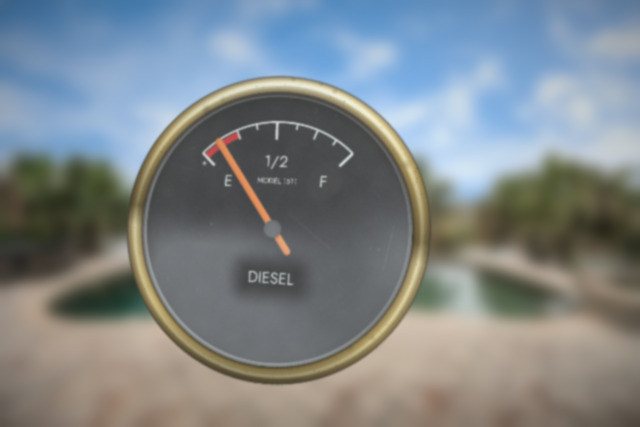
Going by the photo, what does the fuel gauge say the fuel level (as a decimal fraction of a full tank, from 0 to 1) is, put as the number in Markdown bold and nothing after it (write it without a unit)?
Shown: **0.125**
